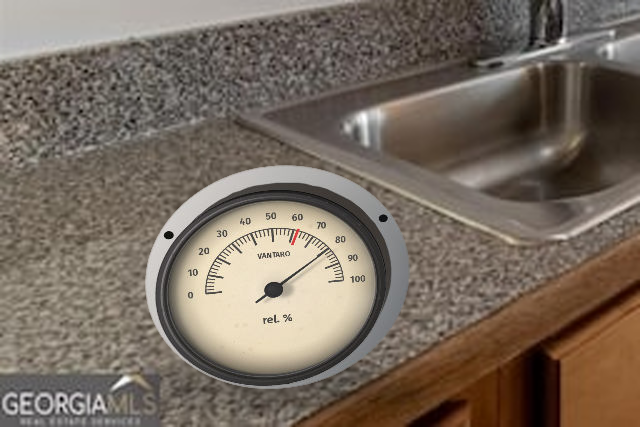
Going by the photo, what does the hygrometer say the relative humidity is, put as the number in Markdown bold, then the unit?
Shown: **80** %
